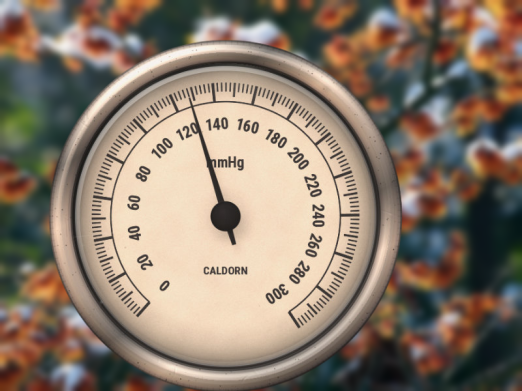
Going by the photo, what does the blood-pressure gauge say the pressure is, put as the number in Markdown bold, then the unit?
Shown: **128** mmHg
